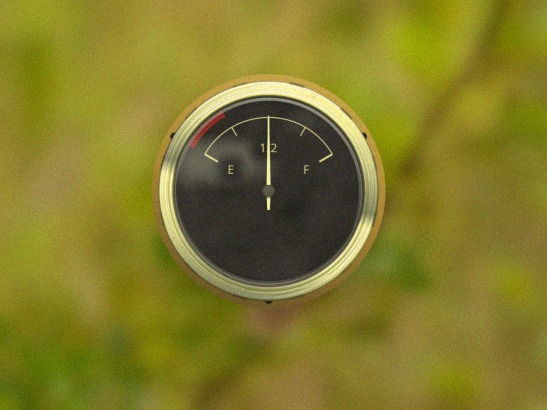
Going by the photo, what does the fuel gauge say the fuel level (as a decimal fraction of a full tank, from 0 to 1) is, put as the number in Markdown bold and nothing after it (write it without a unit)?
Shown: **0.5**
